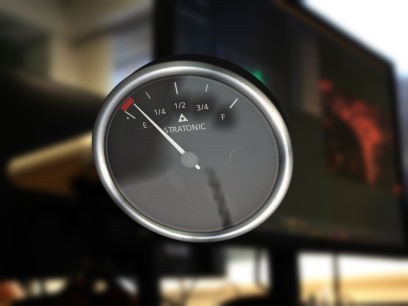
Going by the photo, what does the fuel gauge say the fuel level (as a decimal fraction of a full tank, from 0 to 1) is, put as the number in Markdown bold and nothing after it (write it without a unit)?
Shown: **0.125**
